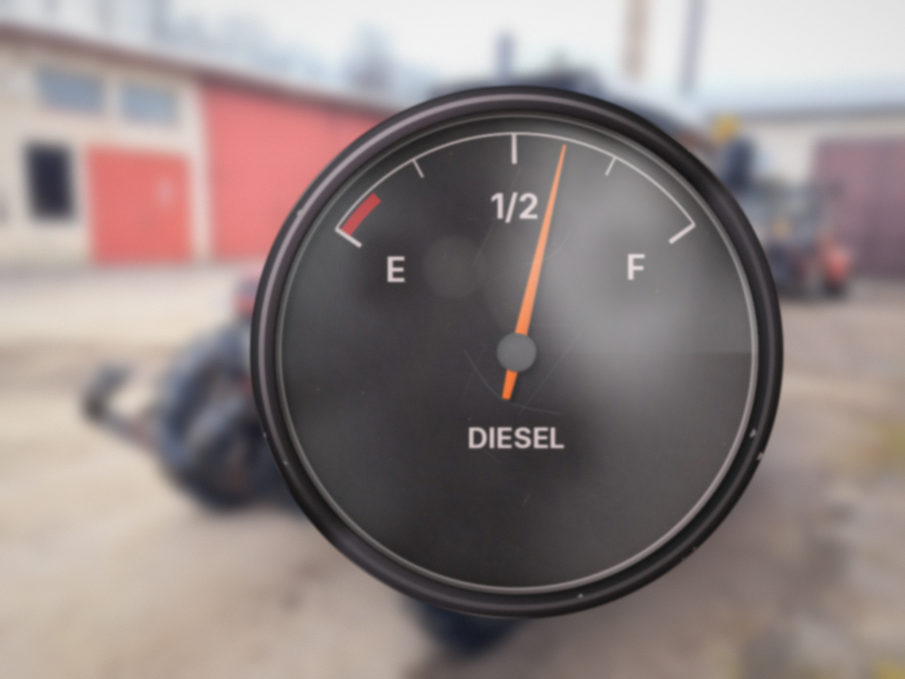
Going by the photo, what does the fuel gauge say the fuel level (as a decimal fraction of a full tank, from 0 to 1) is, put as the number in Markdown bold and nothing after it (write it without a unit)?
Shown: **0.625**
